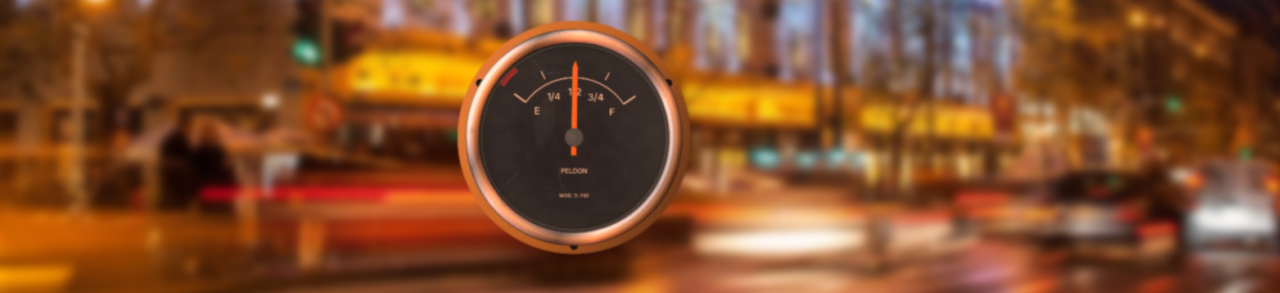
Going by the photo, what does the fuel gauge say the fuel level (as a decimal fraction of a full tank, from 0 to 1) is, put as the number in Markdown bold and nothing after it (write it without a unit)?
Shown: **0.5**
